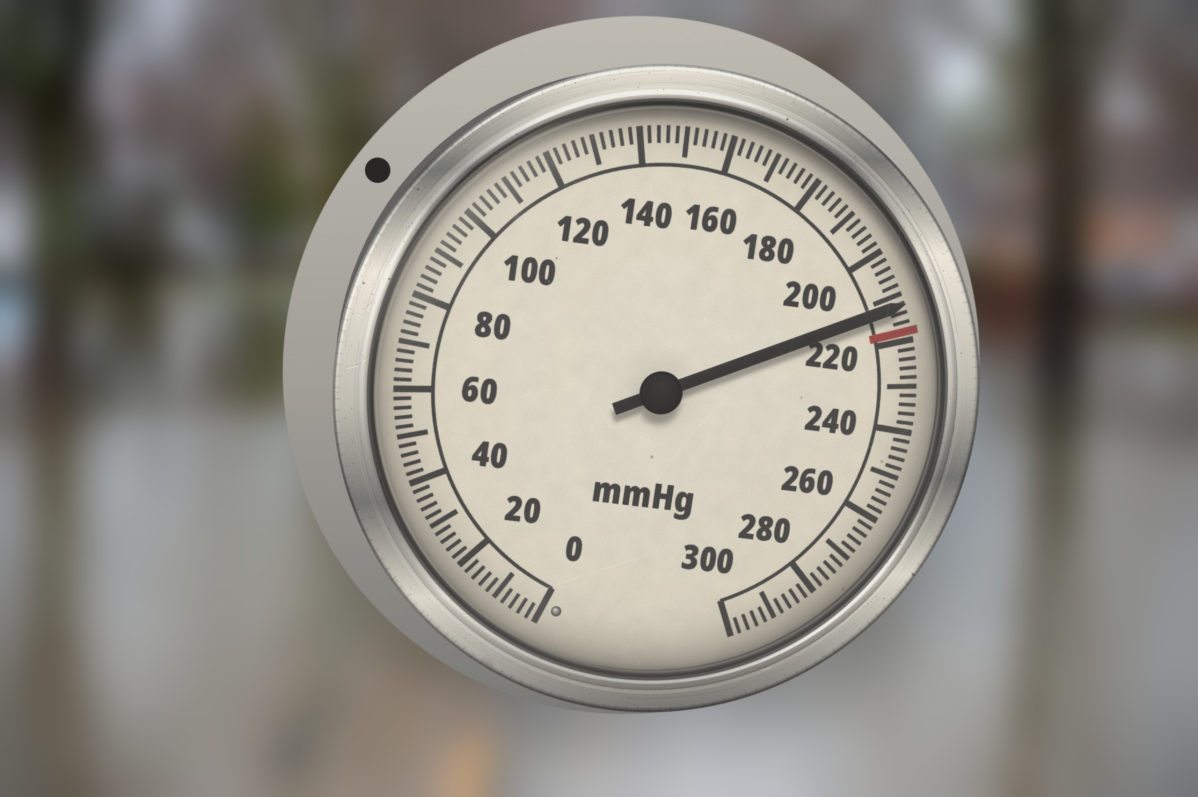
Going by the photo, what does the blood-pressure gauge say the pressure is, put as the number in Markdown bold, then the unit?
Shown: **212** mmHg
